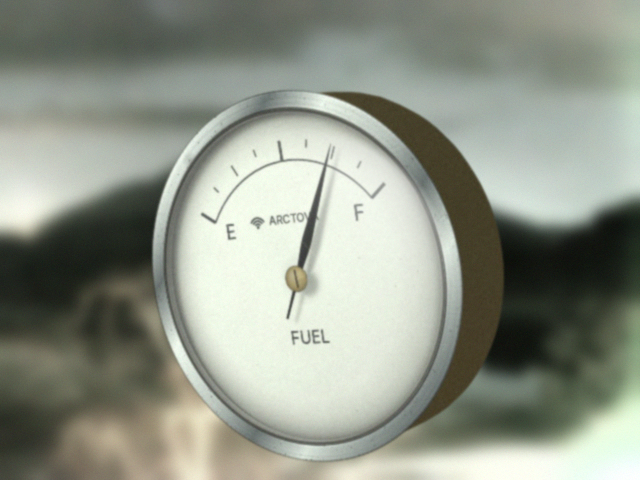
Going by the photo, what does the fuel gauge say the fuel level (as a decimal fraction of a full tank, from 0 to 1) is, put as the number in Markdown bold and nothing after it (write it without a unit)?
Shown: **0.75**
